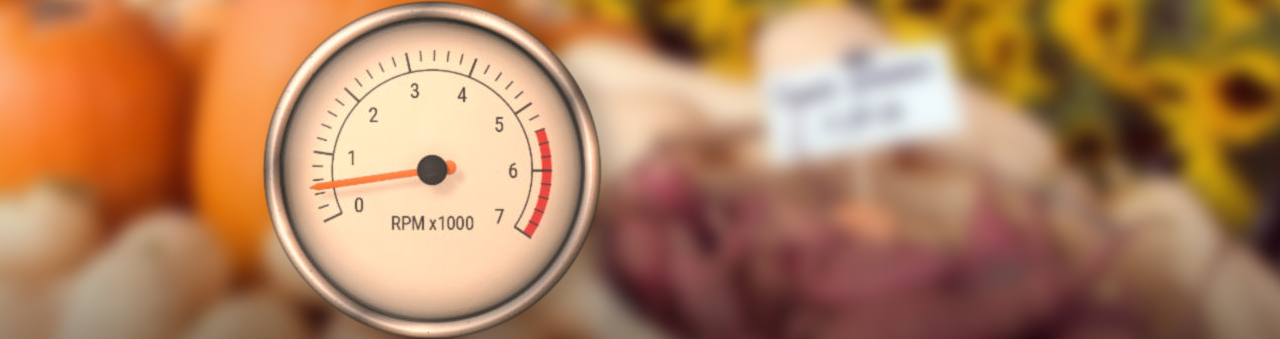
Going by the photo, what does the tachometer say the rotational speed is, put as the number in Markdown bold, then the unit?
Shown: **500** rpm
